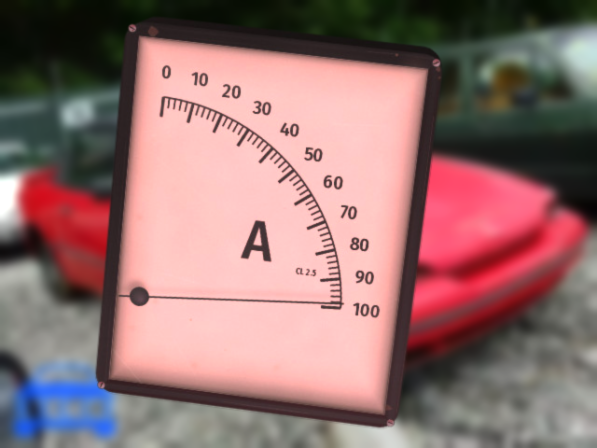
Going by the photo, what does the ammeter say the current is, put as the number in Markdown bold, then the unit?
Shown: **98** A
